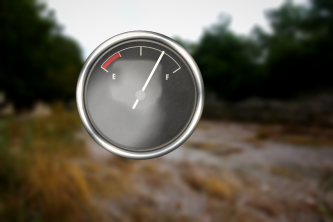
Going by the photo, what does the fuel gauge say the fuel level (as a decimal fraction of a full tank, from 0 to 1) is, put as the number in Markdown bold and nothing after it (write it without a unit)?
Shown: **0.75**
